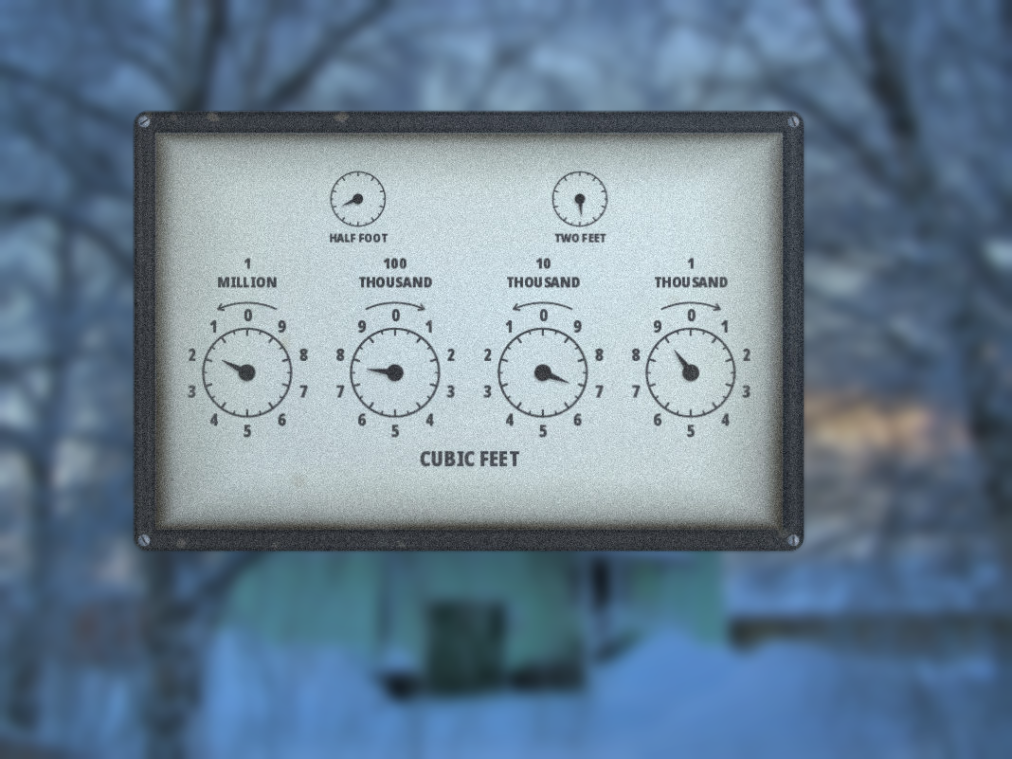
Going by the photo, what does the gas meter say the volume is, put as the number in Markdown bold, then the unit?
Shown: **176900** ft³
